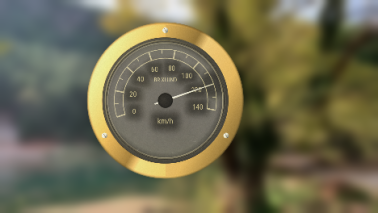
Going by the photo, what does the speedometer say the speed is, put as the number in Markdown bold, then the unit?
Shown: **120** km/h
